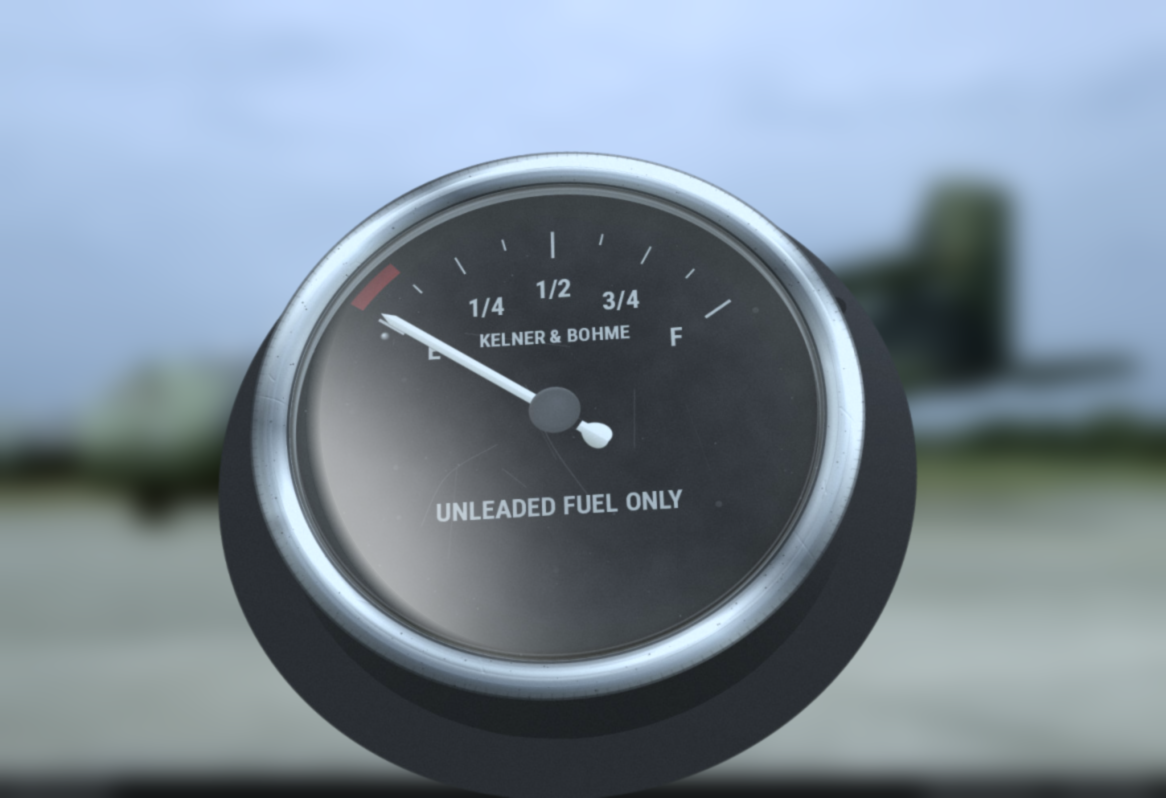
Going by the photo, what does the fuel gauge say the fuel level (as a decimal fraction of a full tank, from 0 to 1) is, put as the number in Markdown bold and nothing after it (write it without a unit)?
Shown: **0**
